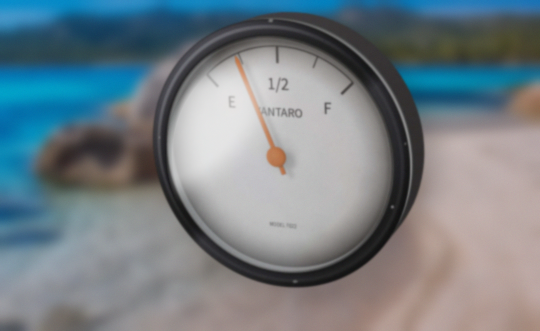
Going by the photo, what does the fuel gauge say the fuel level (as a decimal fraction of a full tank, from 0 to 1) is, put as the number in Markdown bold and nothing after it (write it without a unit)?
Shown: **0.25**
